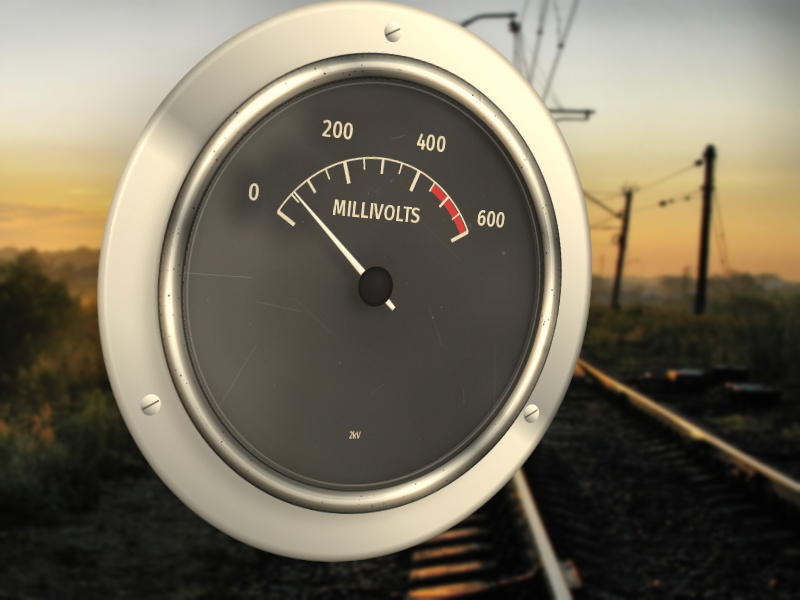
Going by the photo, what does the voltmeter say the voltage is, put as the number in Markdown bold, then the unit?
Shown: **50** mV
